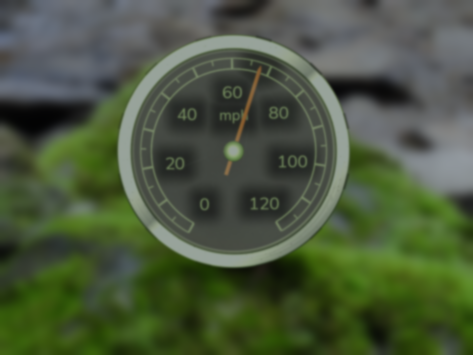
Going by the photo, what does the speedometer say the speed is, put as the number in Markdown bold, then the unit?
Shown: **67.5** mph
